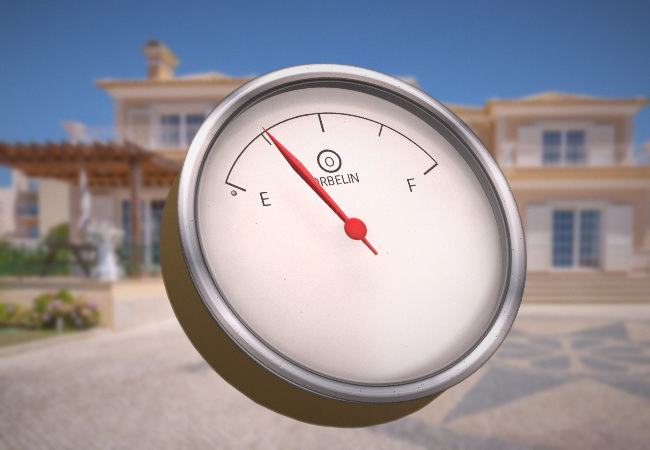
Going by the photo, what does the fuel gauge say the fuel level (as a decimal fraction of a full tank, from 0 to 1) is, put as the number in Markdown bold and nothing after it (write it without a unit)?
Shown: **0.25**
